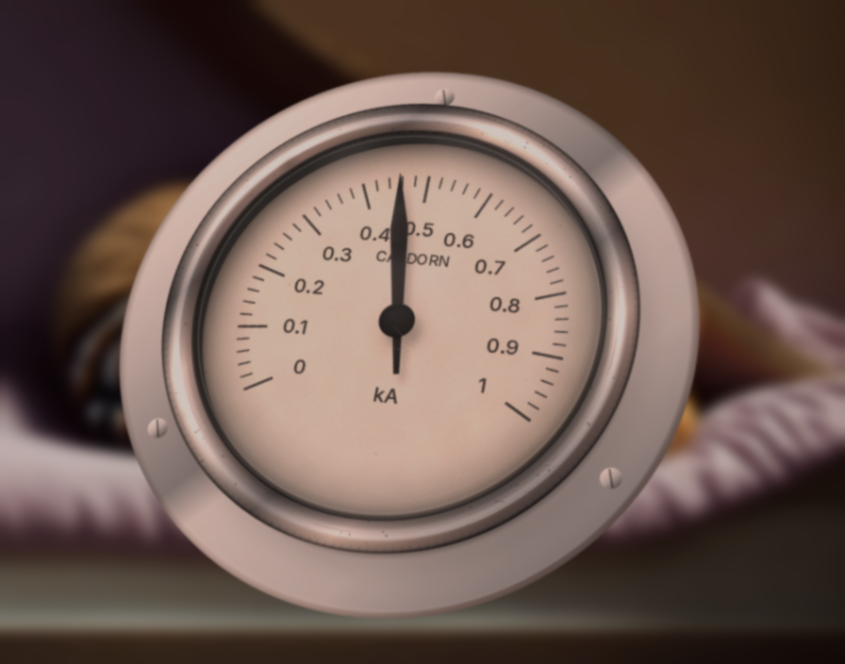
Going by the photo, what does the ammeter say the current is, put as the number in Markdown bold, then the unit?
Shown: **0.46** kA
